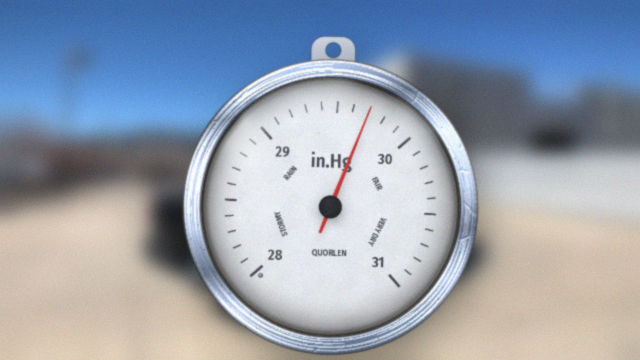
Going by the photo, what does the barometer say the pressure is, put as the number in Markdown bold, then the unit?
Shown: **29.7** inHg
